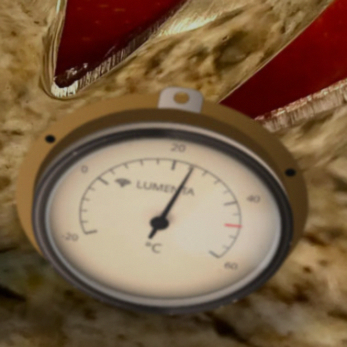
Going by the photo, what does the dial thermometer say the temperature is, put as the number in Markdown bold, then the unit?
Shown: **24** °C
